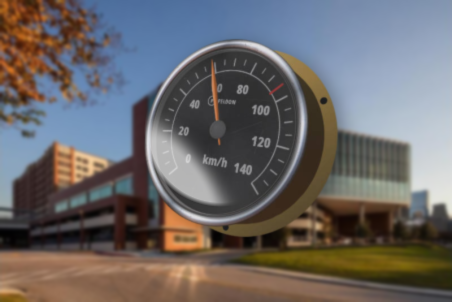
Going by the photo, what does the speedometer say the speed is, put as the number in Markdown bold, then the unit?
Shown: **60** km/h
